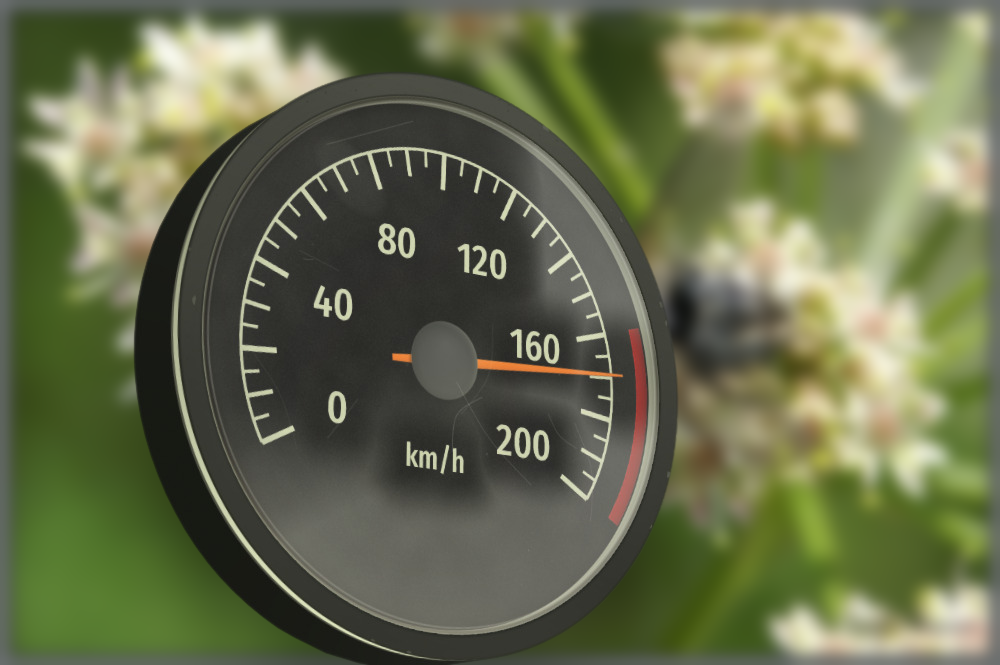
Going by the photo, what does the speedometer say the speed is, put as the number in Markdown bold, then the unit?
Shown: **170** km/h
